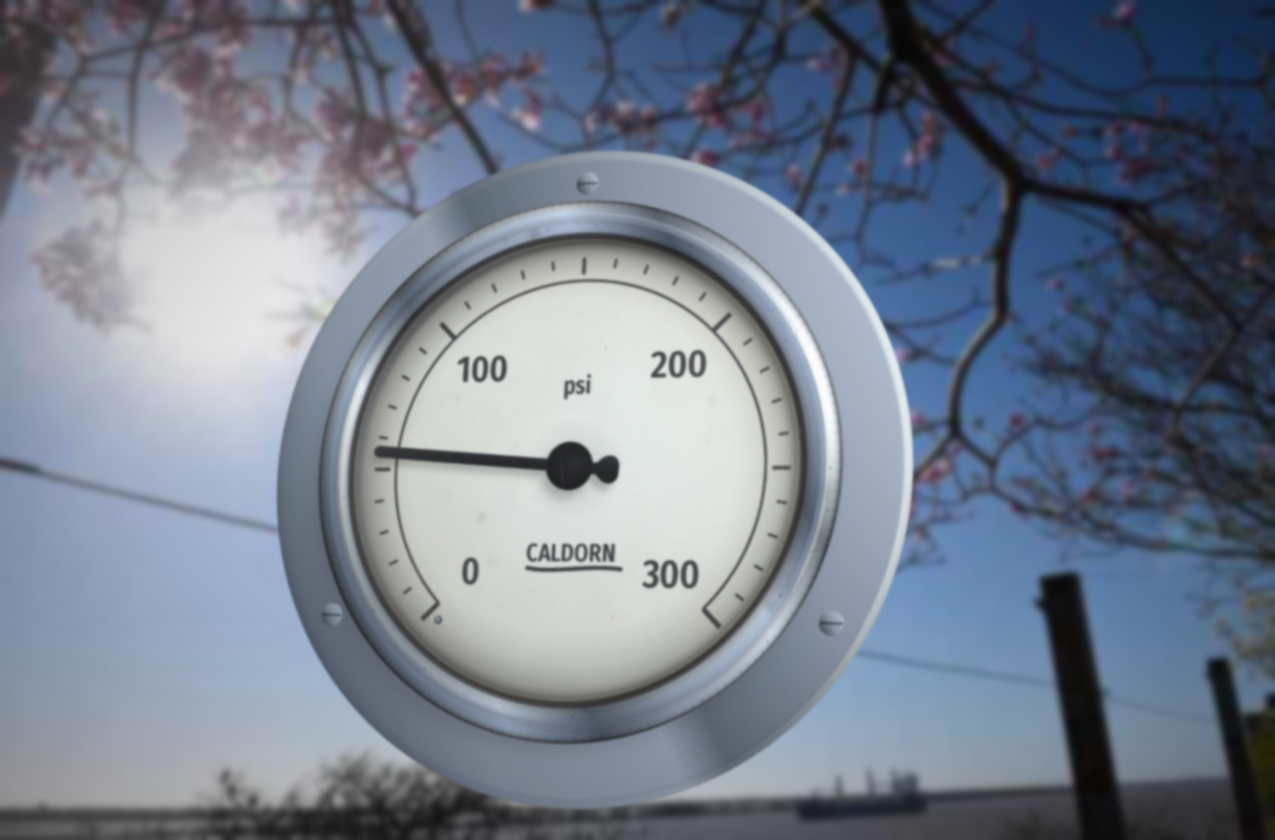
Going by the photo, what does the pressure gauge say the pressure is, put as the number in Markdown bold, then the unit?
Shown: **55** psi
